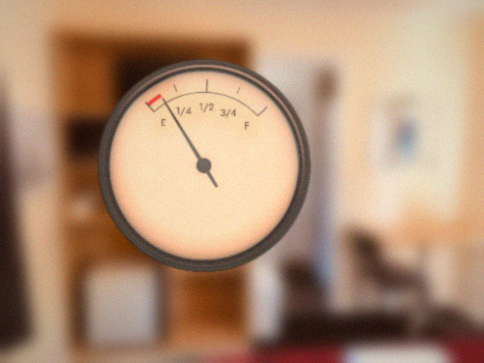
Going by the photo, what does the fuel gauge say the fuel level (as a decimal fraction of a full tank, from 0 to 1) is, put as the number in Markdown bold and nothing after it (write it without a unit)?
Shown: **0.125**
